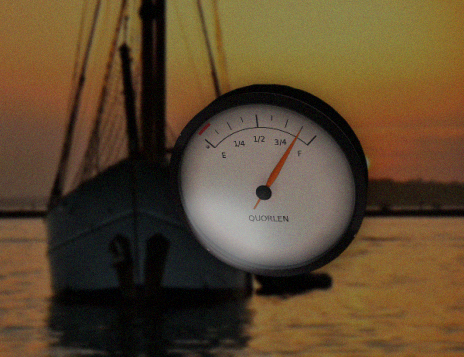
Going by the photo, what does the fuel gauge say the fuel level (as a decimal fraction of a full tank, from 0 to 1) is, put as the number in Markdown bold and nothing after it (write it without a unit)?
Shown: **0.875**
